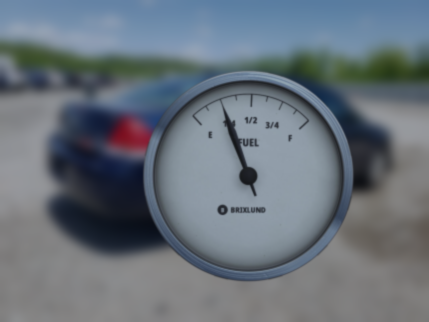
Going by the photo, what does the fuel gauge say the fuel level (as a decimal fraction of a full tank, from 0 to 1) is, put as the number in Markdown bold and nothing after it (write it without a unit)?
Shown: **0.25**
